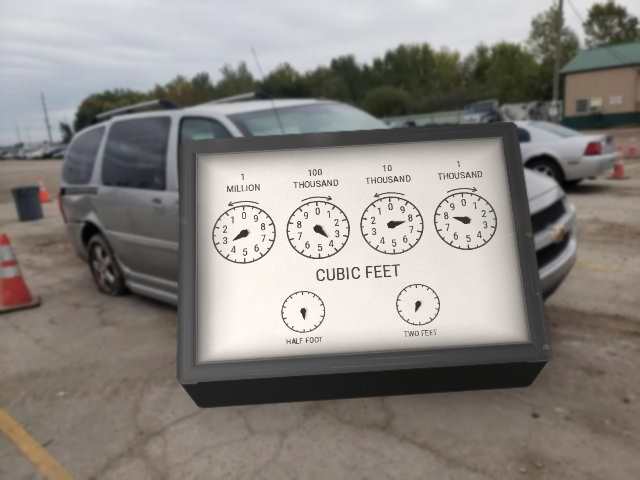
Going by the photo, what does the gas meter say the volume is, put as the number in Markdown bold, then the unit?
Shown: **337800** ft³
